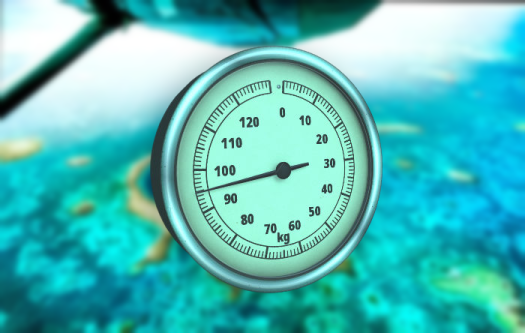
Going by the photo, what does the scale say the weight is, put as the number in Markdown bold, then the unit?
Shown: **95** kg
